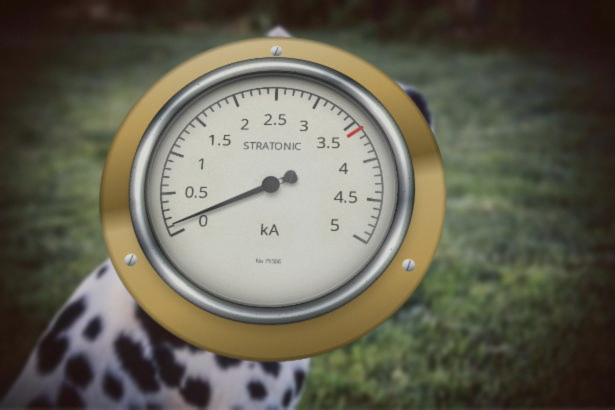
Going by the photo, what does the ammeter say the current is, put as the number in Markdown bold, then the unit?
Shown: **0.1** kA
